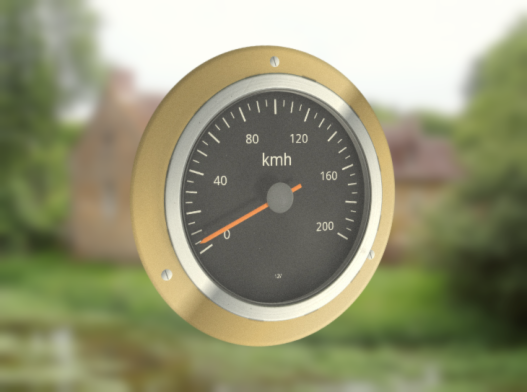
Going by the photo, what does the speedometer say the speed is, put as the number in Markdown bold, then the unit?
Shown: **5** km/h
